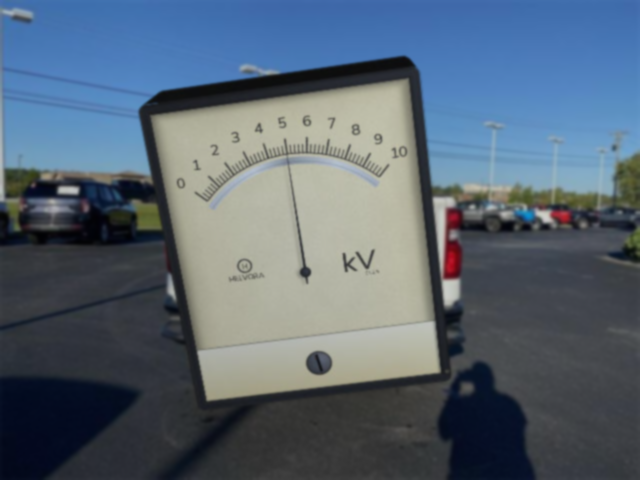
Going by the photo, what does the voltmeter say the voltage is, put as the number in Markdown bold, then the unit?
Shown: **5** kV
